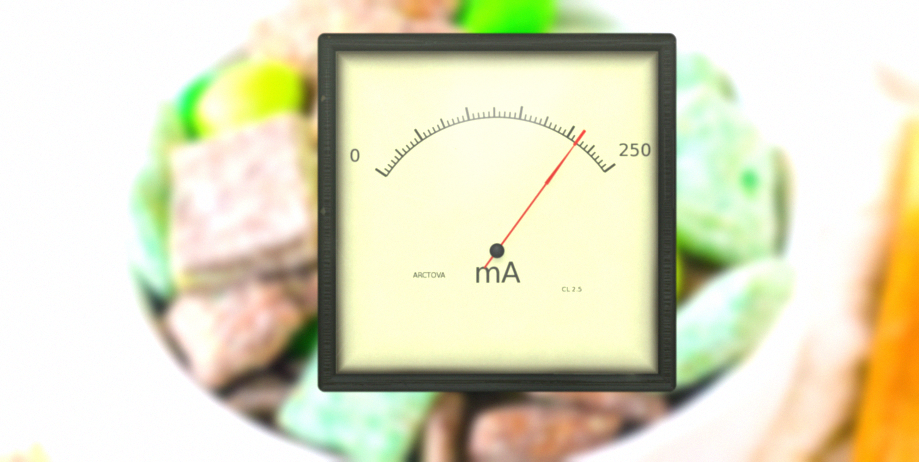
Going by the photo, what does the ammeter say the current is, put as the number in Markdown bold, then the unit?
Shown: **210** mA
